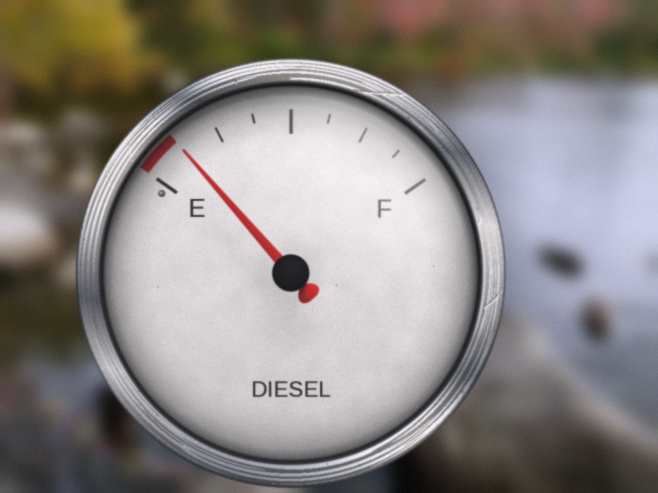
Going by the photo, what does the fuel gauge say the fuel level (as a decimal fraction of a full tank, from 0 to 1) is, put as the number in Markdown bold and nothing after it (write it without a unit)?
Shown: **0.125**
